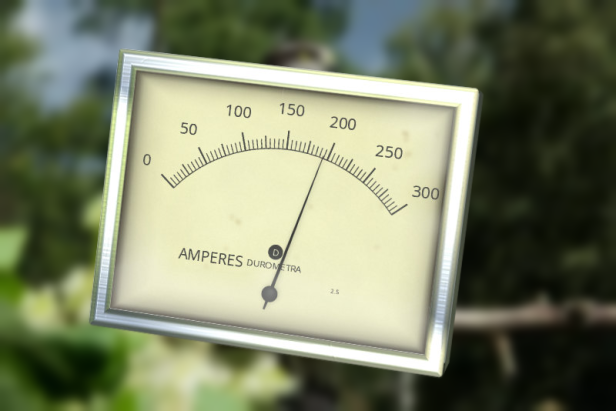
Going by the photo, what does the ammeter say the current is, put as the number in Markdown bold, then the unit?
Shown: **195** A
